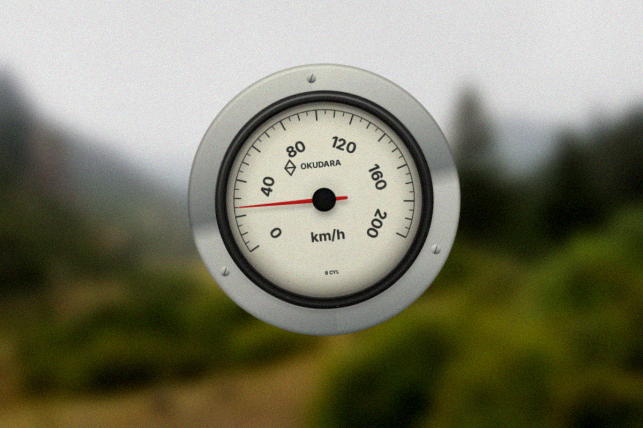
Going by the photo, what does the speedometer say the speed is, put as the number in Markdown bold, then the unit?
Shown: **25** km/h
